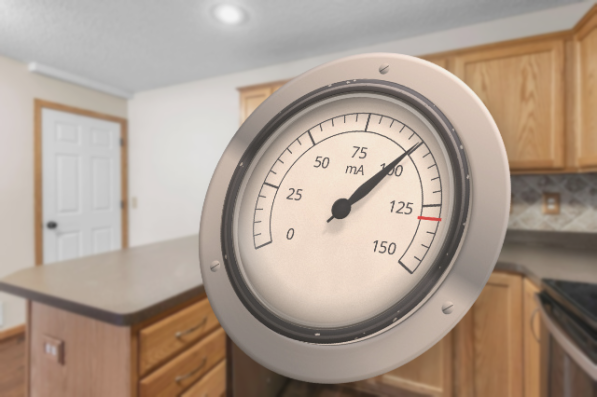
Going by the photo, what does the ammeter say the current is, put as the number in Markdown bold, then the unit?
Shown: **100** mA
